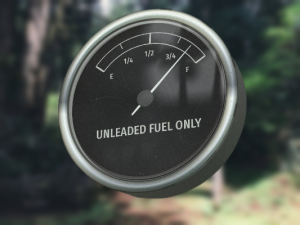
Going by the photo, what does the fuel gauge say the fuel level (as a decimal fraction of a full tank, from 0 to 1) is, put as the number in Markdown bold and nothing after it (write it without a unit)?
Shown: **0.875**
